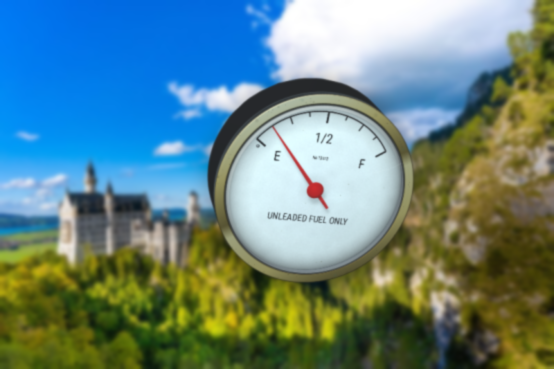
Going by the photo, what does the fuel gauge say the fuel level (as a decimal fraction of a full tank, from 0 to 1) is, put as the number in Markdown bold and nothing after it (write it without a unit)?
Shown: **0.125**
